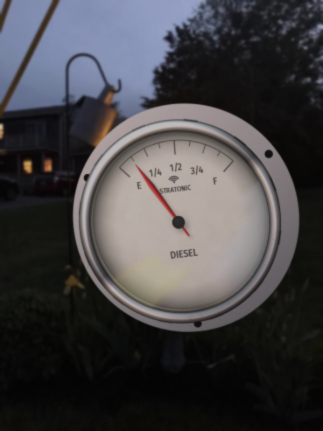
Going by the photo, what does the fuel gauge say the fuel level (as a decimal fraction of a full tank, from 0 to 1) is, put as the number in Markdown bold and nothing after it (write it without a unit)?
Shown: **0.125**
